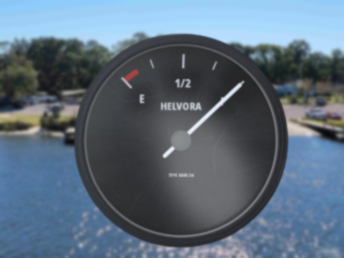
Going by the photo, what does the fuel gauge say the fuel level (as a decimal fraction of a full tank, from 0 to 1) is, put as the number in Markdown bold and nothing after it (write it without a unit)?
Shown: **1**
